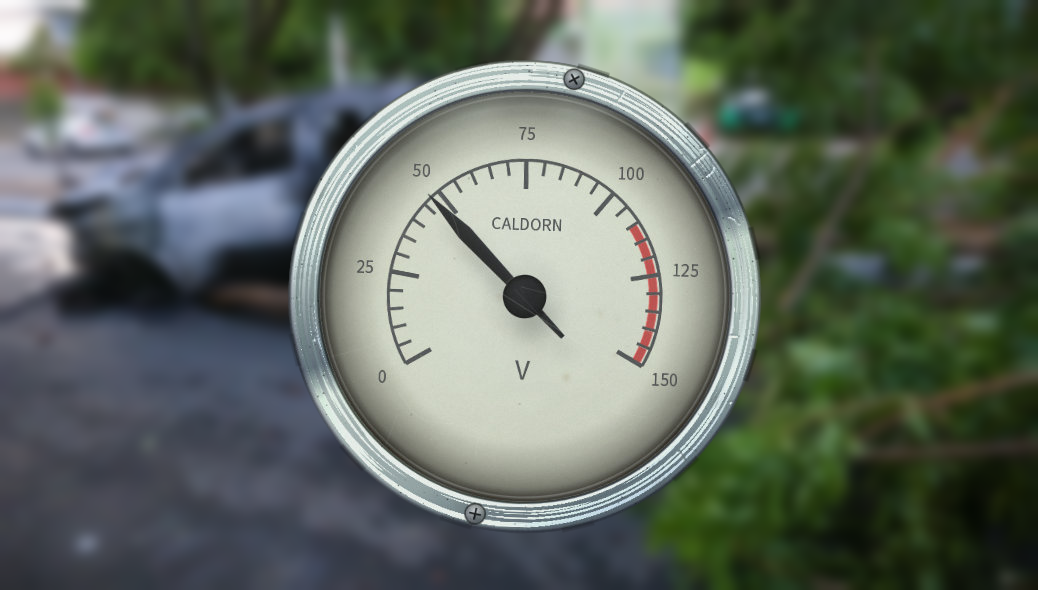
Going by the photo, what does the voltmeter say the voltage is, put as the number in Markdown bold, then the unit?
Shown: **47.5** V
